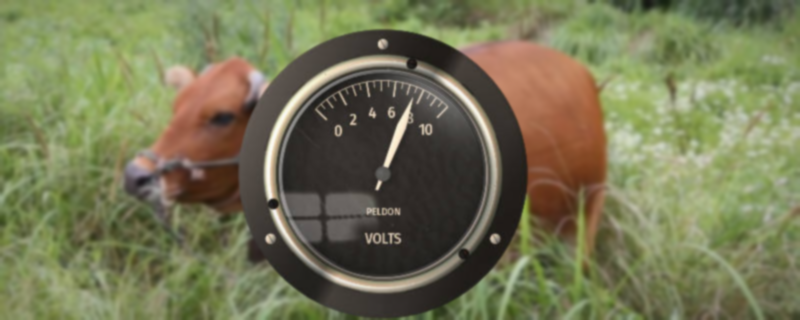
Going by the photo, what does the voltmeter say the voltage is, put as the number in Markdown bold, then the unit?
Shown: **7.5** V
